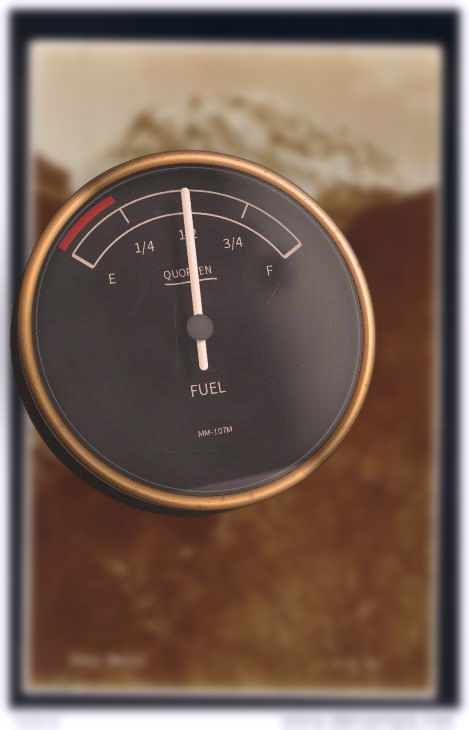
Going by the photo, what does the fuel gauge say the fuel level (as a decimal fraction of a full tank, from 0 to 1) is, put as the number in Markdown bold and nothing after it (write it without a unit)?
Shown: **0.5**
